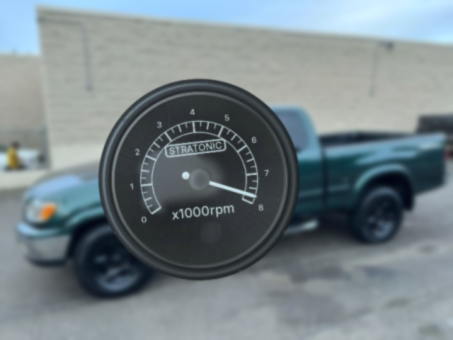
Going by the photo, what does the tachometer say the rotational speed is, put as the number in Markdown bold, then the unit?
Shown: **7750** rpm
